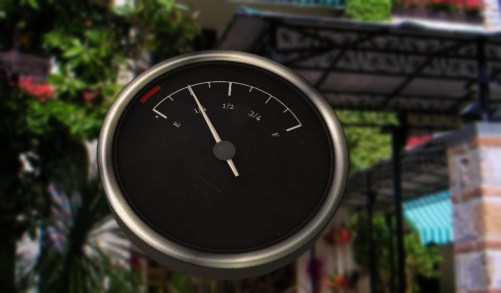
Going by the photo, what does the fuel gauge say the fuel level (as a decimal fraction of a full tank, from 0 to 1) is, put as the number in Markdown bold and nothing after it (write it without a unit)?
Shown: **0.25**
